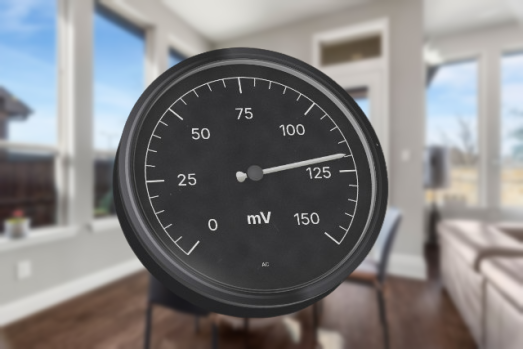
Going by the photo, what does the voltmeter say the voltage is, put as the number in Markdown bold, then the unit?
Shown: **120** mV
